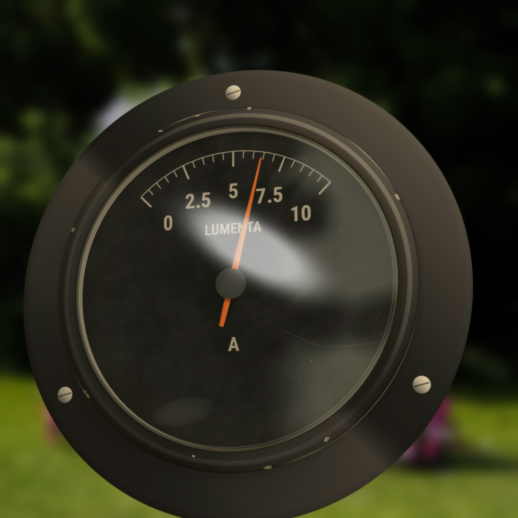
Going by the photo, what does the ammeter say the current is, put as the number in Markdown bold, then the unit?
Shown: **6.5** A
